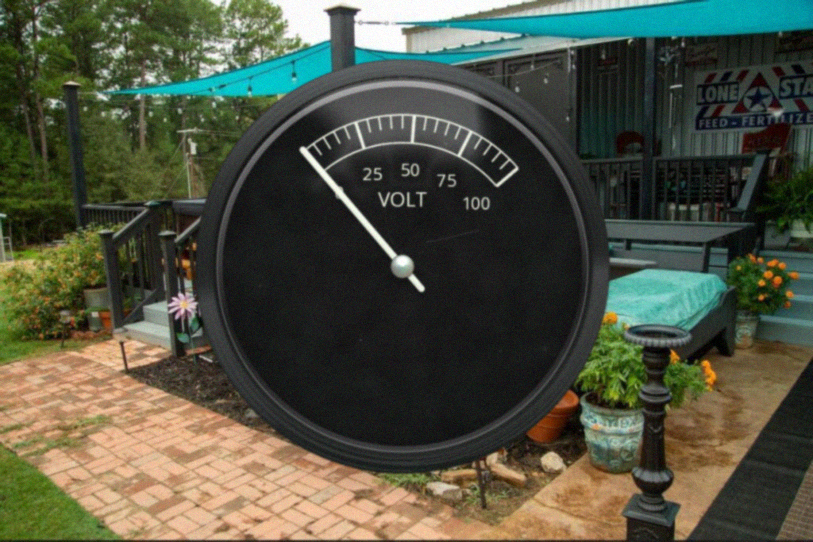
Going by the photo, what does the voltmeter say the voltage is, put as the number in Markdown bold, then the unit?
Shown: **0** V
